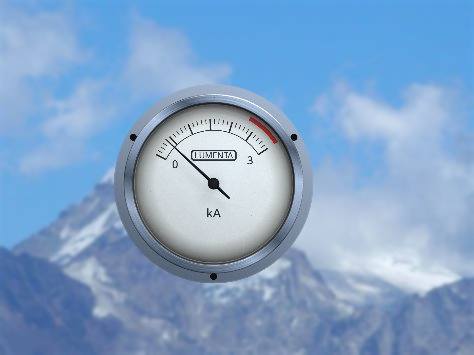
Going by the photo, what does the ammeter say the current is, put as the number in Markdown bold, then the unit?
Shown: **0.4** kA
